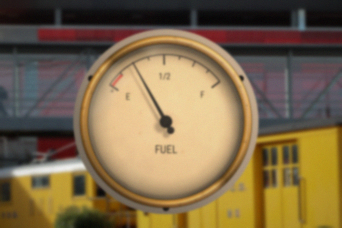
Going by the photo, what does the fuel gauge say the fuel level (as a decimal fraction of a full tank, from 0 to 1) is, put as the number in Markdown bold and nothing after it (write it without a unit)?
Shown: **0.25**
